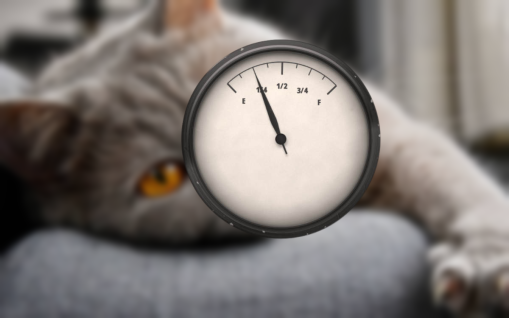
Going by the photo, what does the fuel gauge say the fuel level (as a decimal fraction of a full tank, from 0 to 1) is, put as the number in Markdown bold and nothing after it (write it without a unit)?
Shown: **0.25**
